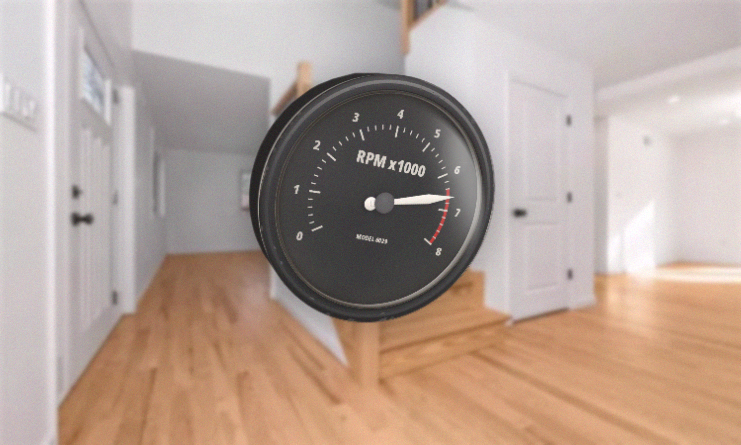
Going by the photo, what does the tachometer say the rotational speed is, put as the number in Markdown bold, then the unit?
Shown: **6600** rpm
